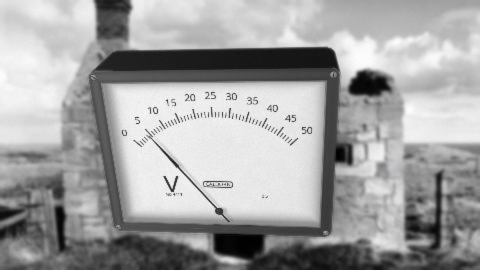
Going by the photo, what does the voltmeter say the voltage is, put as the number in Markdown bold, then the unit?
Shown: **5** V
